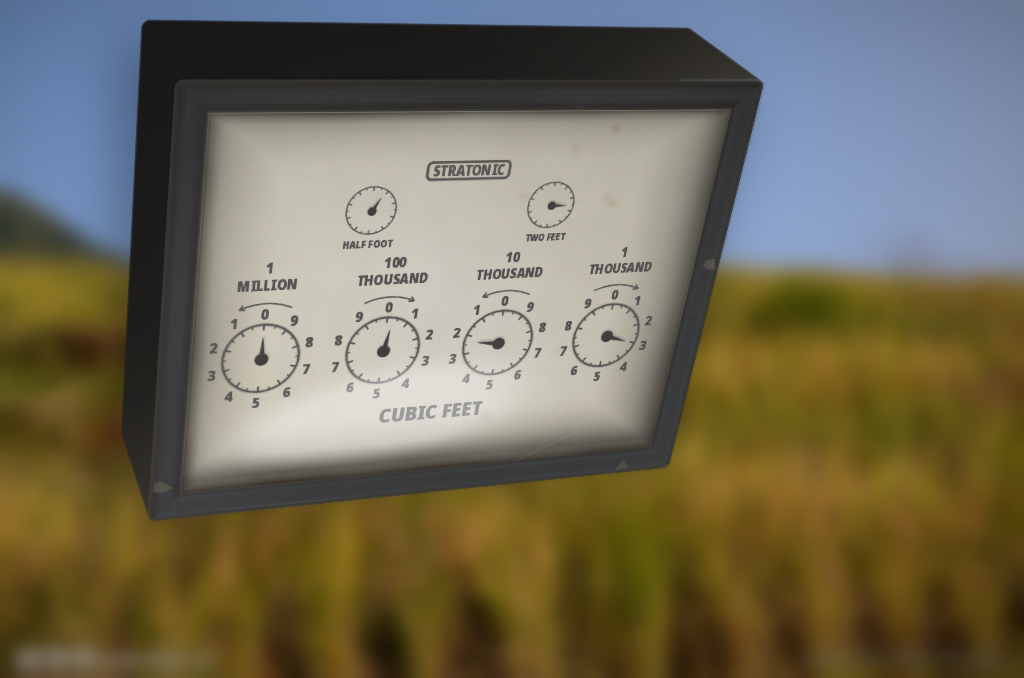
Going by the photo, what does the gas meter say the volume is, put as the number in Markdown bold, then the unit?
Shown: **2300** ft³
